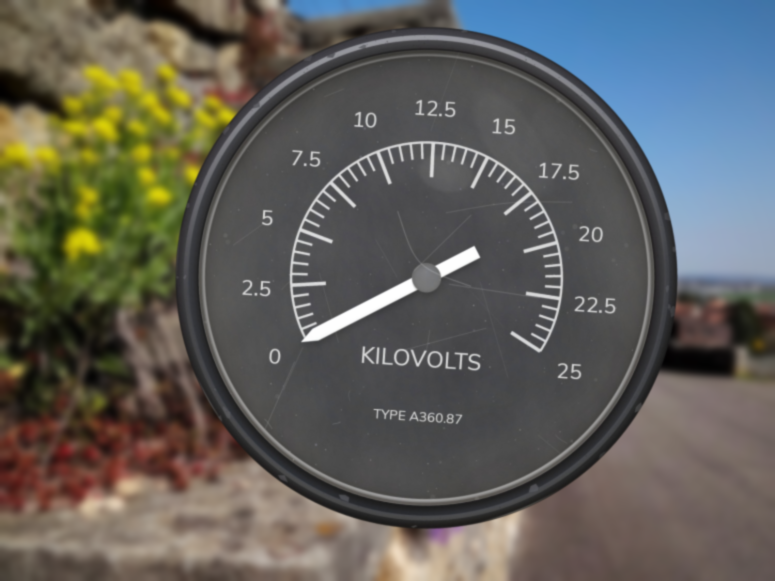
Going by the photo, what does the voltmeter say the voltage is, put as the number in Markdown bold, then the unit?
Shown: **0** kV
